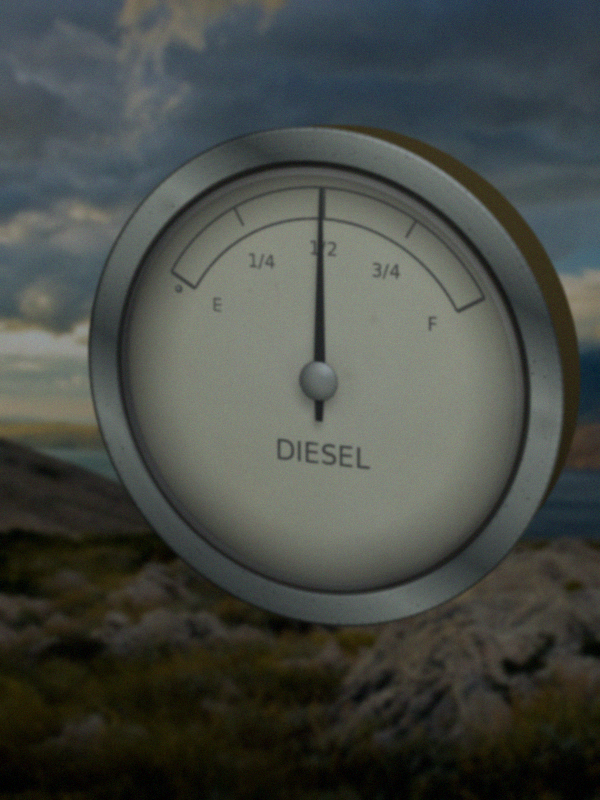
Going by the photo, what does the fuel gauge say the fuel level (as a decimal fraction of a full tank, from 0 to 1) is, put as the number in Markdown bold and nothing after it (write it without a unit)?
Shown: **0.5**
